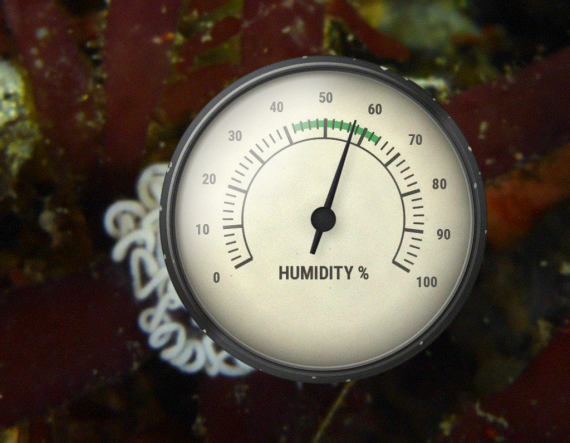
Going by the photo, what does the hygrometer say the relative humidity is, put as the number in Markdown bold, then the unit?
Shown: **57** %
